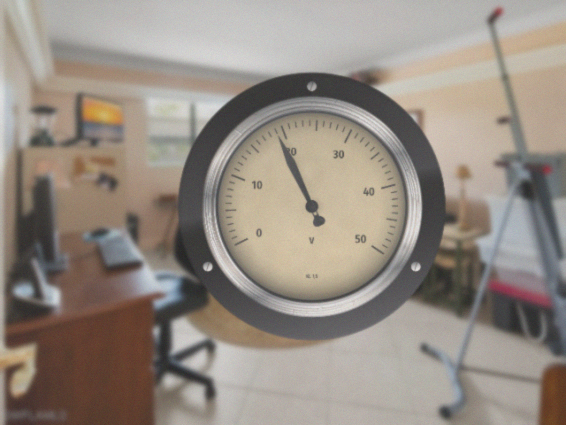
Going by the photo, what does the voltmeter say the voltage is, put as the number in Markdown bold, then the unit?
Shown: **19** V
